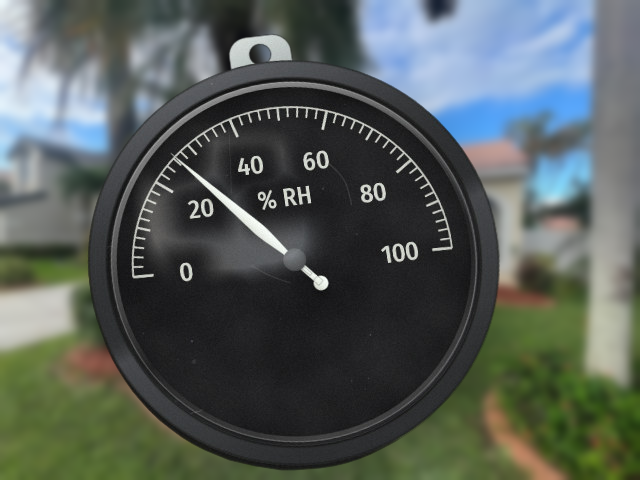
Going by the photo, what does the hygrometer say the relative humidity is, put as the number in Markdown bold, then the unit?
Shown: **26** %
